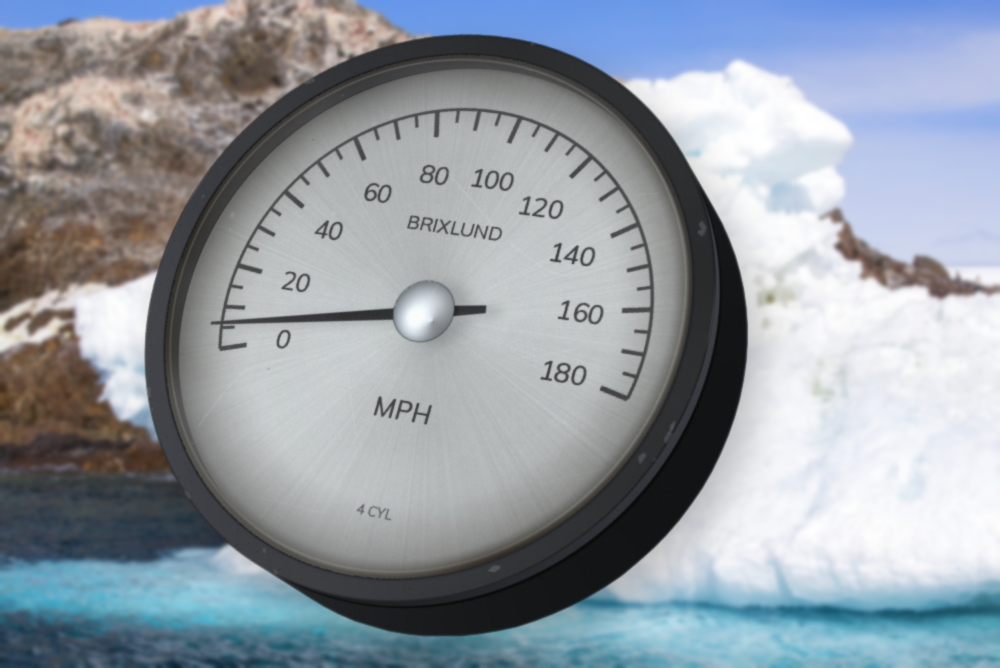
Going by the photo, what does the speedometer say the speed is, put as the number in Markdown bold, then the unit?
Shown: **5** mph
